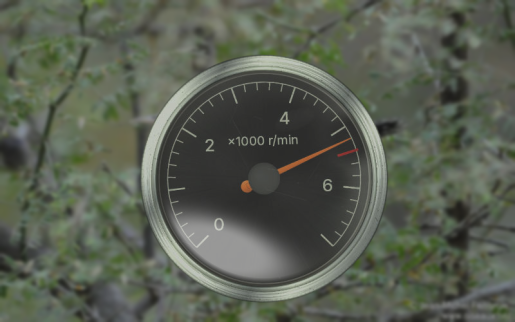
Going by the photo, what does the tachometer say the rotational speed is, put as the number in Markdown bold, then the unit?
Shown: **5200** rpm
